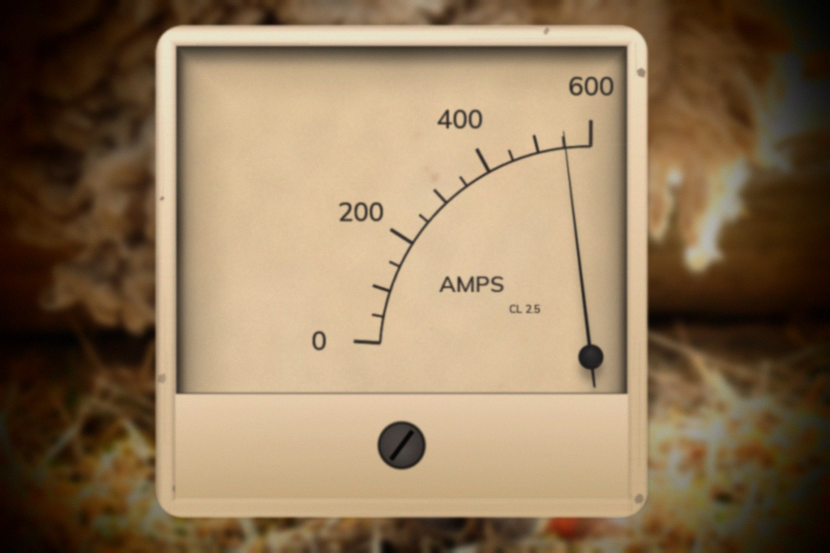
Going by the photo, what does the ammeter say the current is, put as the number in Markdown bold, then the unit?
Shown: **550** A
